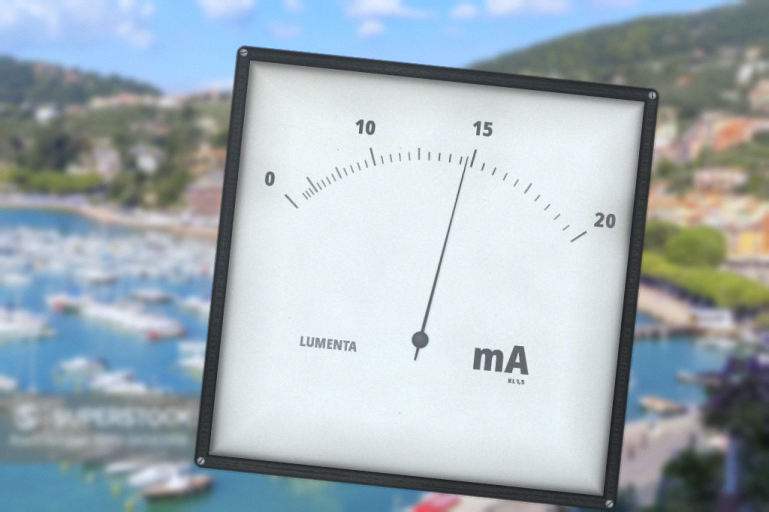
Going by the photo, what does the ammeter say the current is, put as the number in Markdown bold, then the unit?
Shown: **14.75** mA
